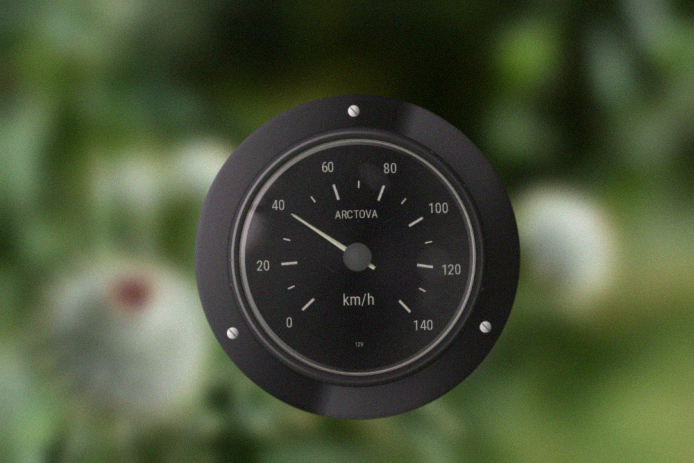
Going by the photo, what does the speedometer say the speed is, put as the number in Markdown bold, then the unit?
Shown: **40** km/h
